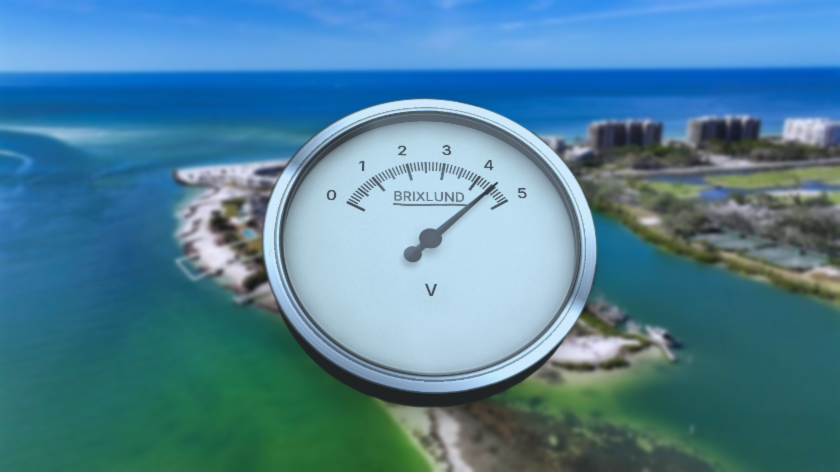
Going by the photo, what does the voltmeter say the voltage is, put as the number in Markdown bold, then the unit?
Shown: **4.5** V
